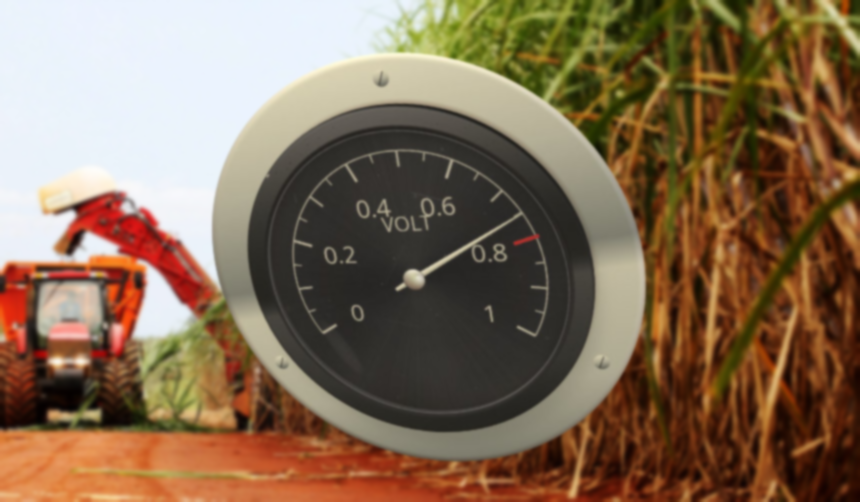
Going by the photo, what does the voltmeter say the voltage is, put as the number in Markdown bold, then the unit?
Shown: **0.75** V
